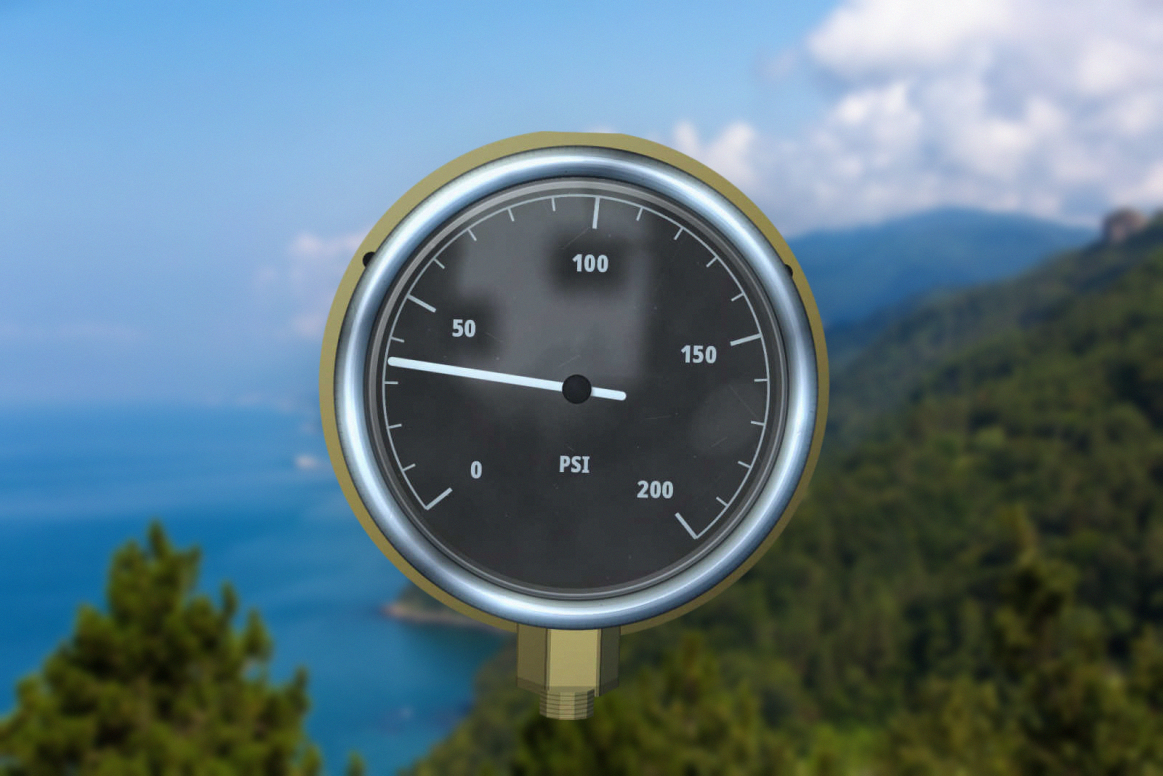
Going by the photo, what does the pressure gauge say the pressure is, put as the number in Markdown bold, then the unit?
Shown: **35** psi
